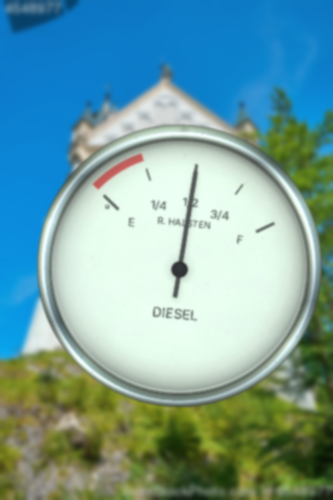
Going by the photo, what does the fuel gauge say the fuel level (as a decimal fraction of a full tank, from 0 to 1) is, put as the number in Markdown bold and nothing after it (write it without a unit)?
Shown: **0.5**
